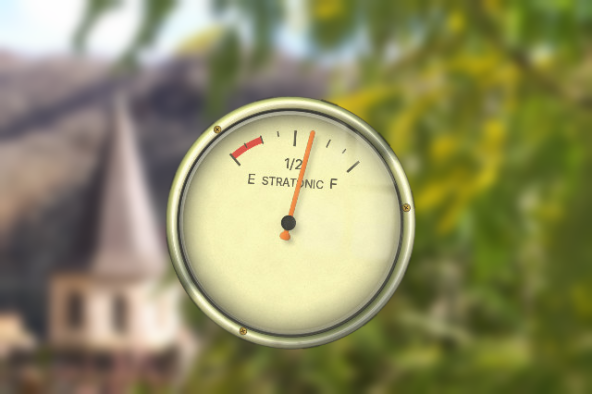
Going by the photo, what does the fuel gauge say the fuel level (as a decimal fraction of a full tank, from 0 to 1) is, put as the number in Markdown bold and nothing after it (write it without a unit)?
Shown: **0.625**
